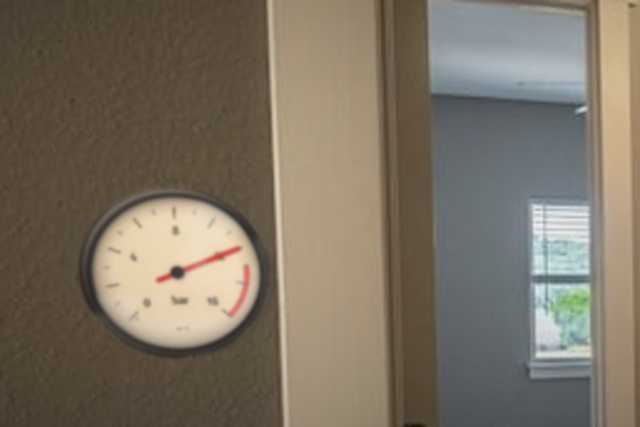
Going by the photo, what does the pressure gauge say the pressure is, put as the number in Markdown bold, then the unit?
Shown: **12** bar
